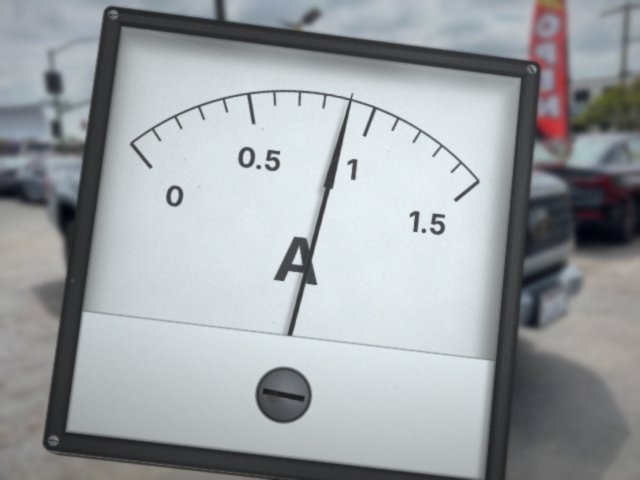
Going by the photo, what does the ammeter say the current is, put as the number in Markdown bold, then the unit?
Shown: **0.9** A
